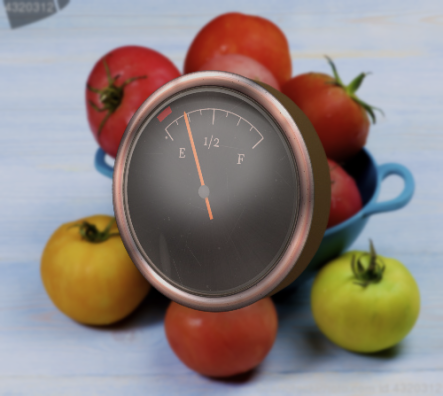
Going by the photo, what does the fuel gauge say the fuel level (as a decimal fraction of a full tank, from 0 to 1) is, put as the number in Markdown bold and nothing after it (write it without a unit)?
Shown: **0.25**
